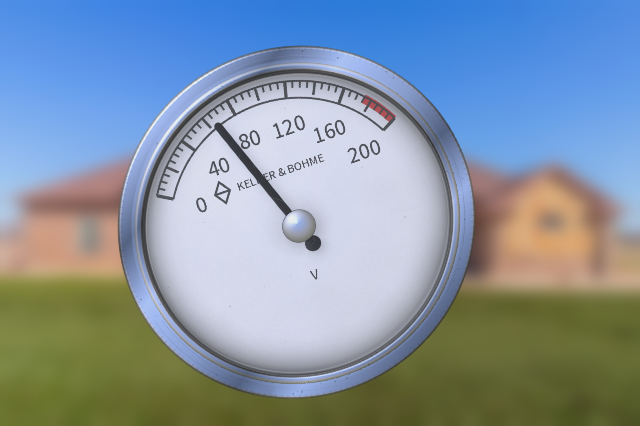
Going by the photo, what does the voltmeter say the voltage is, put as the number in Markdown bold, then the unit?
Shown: **65** V
